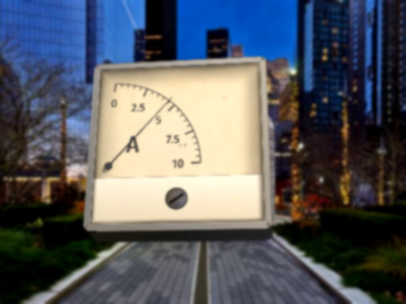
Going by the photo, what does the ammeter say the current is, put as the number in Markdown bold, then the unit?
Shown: **4.5** A
